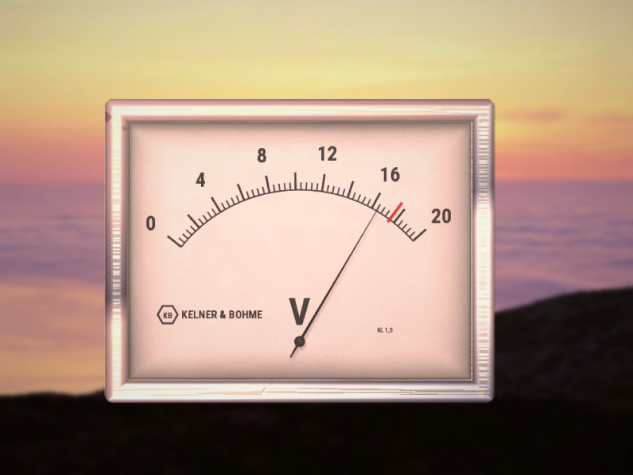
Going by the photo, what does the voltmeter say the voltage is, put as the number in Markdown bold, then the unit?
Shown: **16.4** V
